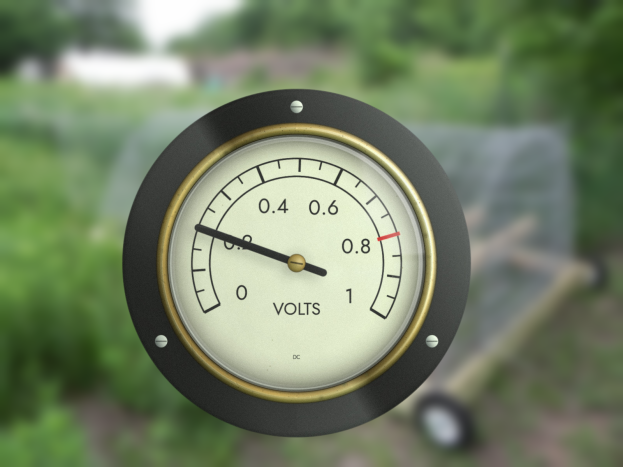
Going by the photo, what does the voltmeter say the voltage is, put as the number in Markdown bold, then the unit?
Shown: **0.2** V
